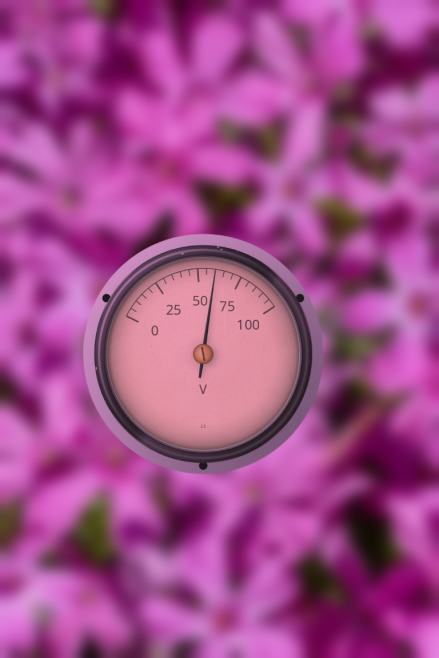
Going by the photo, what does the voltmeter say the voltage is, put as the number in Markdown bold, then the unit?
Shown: **60** V
